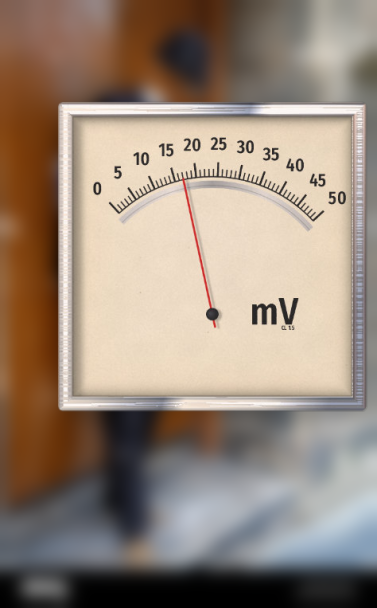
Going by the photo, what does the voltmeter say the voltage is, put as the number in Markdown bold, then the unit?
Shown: **17** mV
